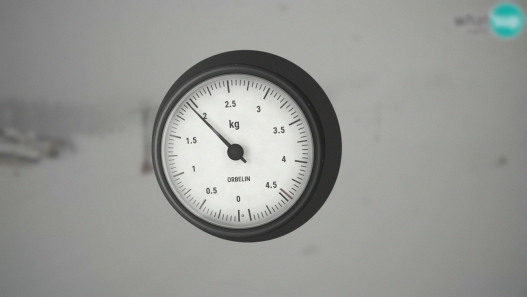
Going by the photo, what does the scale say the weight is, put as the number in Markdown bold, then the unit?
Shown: **1.95** kg
